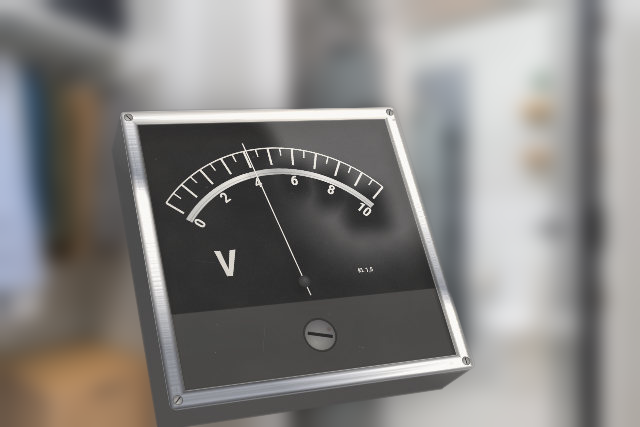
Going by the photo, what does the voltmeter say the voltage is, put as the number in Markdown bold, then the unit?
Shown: **4** V
